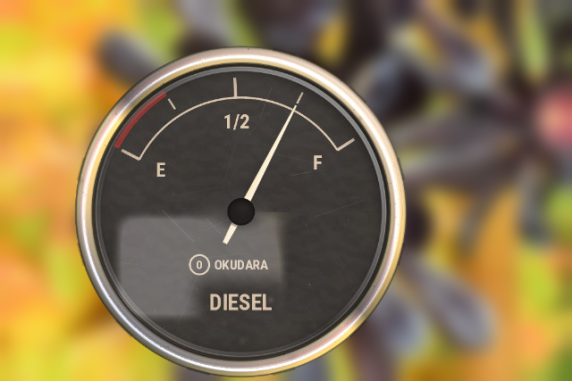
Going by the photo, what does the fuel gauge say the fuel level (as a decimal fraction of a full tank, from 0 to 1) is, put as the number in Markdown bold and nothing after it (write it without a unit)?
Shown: **0.75**
